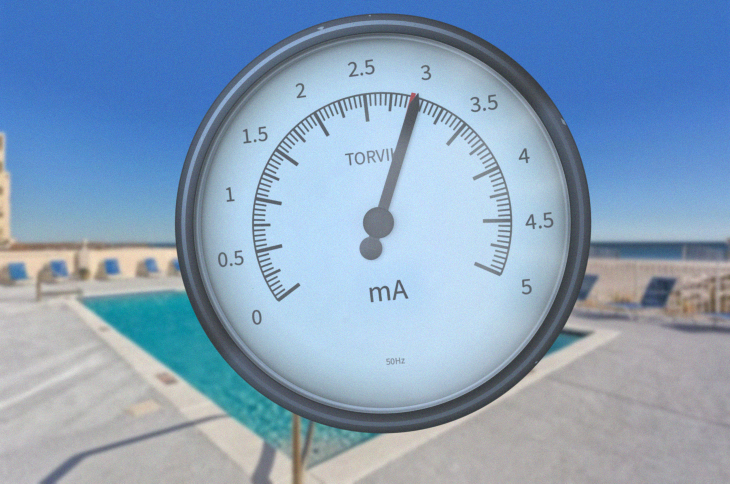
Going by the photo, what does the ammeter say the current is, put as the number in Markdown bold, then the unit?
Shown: **3** mA
